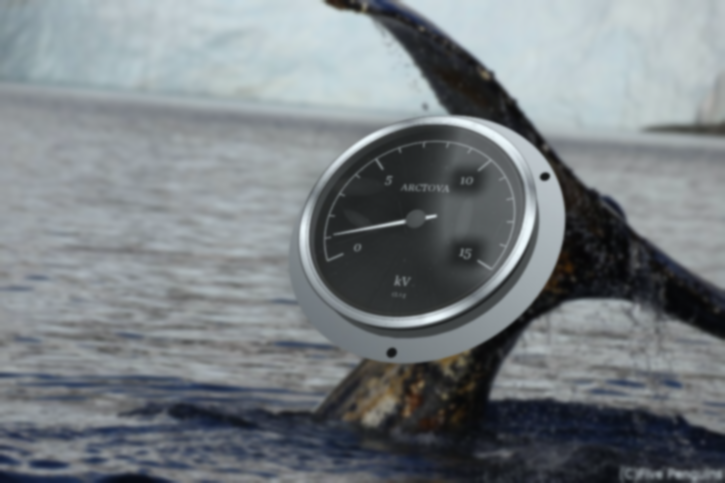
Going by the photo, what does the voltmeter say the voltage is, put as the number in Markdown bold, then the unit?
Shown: **1** kV
